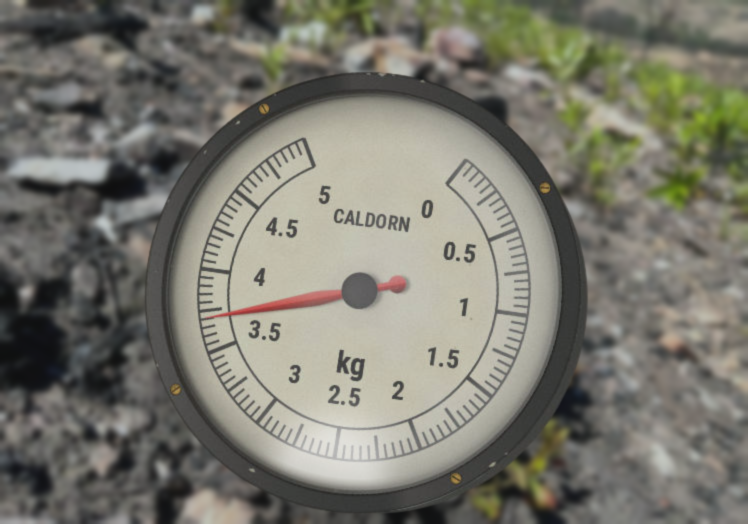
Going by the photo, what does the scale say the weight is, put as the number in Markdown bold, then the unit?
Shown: **3.7** kg
